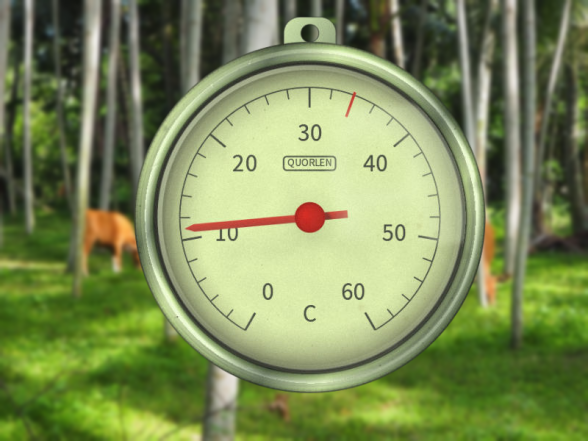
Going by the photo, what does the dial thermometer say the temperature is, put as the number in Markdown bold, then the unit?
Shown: **11** °C
